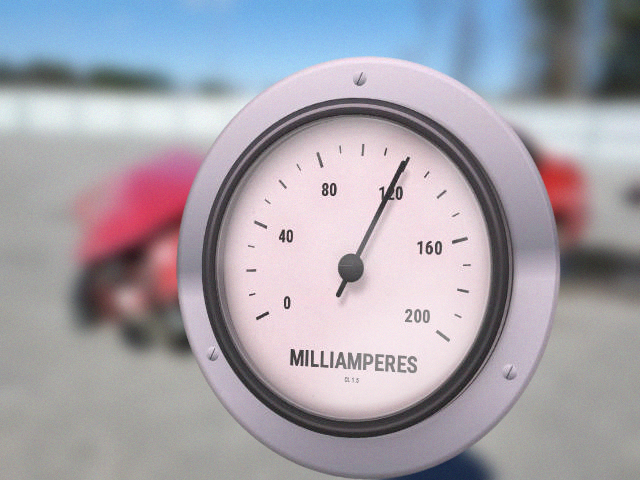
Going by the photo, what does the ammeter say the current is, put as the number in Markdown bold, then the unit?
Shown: **120** mA
